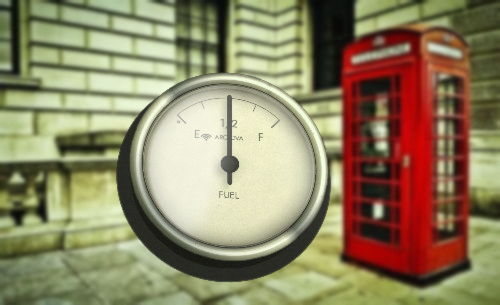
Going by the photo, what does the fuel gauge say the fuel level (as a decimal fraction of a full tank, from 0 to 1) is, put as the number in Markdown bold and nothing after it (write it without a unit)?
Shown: **0.5**
